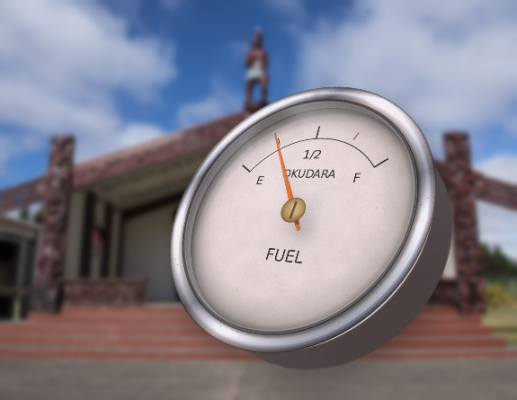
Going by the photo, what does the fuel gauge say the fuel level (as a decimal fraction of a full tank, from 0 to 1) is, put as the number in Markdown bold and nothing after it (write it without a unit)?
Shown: **0.25**
